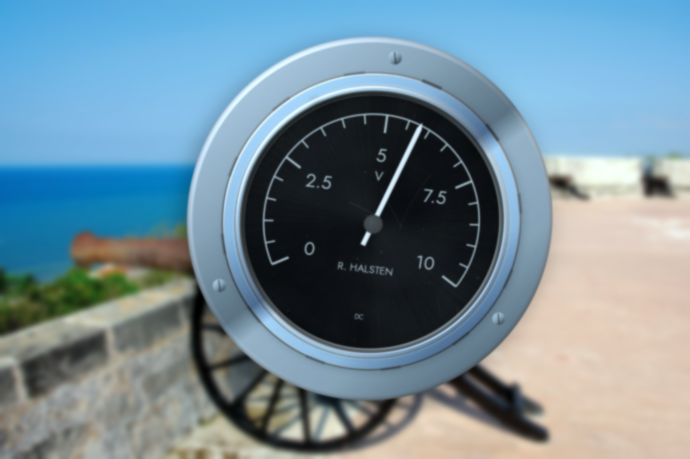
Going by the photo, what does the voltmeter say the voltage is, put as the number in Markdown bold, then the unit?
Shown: **5.75** V
